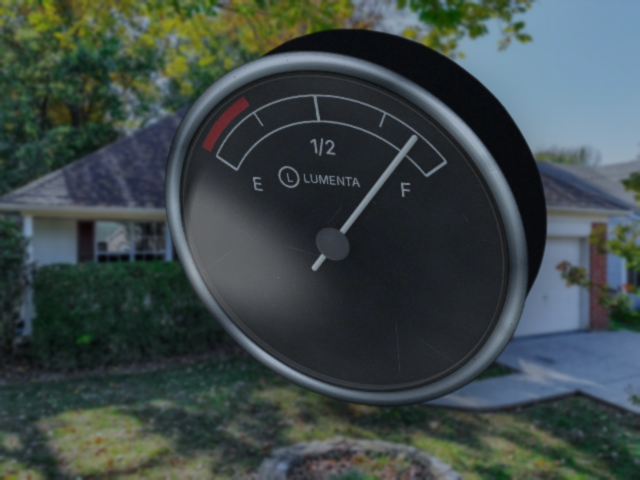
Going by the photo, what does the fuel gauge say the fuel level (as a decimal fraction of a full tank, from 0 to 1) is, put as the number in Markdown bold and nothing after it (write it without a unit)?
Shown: **0.875**
